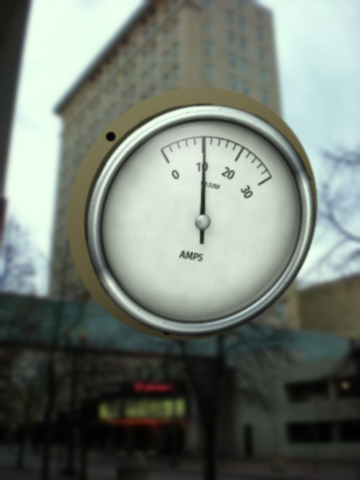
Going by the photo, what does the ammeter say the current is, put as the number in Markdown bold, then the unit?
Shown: **10** A
